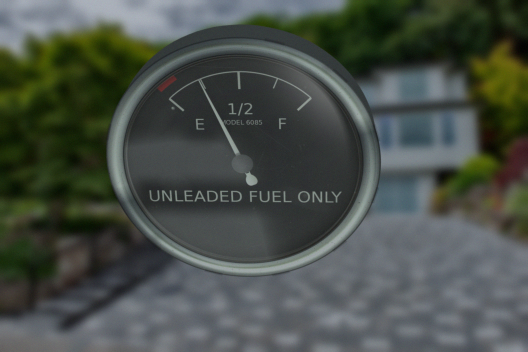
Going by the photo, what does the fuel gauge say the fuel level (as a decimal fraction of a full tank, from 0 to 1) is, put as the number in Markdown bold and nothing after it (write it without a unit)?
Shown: **0.25**
